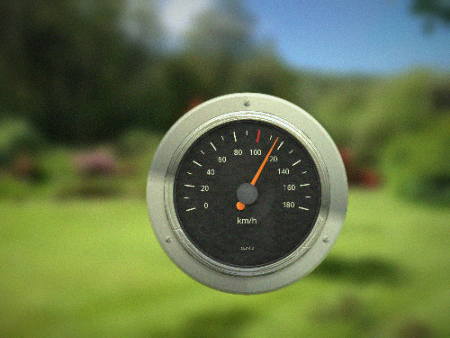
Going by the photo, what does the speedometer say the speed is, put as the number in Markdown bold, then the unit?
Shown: **115** km/h
